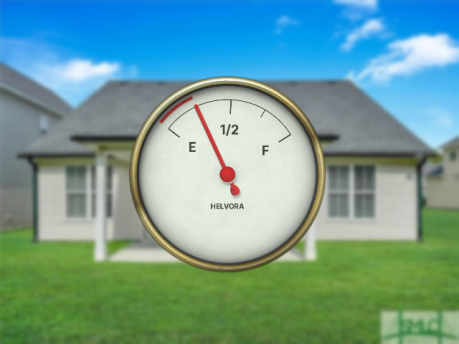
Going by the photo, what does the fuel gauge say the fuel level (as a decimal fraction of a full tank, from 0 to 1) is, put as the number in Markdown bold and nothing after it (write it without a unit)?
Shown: **0.25**
